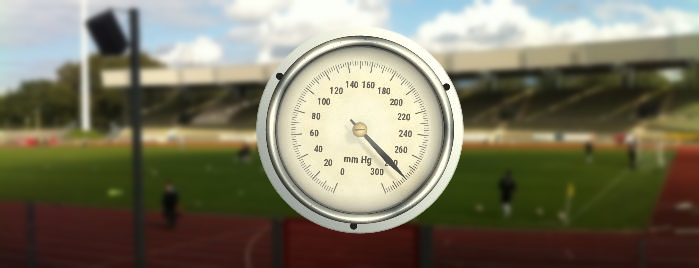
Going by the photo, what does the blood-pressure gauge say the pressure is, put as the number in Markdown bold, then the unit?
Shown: **280** mmHg
